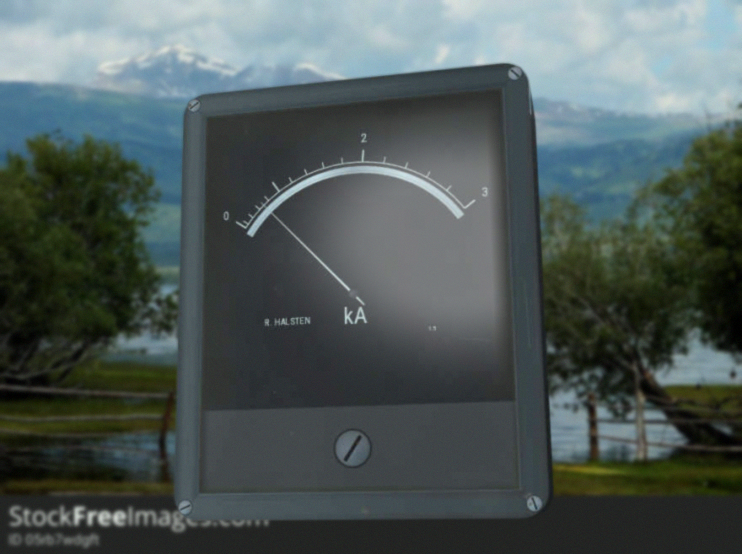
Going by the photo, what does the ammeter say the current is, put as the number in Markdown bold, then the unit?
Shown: **0.7** kA
